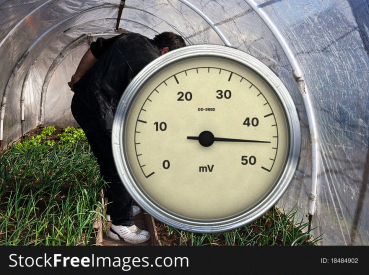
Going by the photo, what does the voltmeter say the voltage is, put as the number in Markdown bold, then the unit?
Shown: **45** mV
